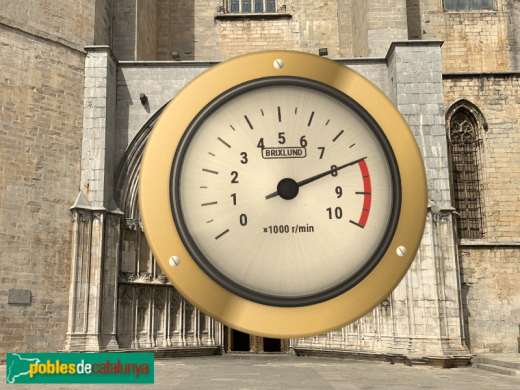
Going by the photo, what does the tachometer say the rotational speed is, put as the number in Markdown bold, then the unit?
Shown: **8000** rpm
